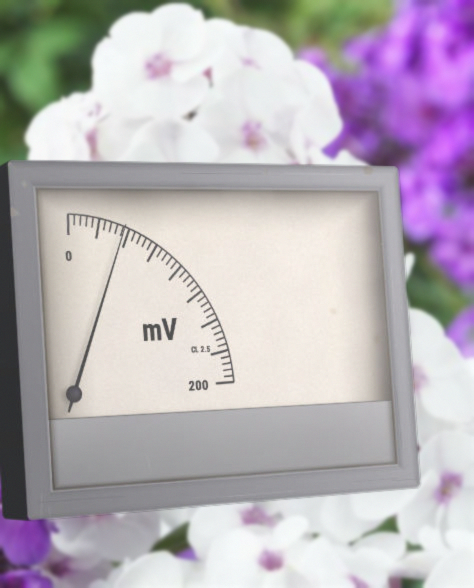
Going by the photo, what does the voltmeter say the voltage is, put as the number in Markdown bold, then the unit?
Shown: **45** mV
